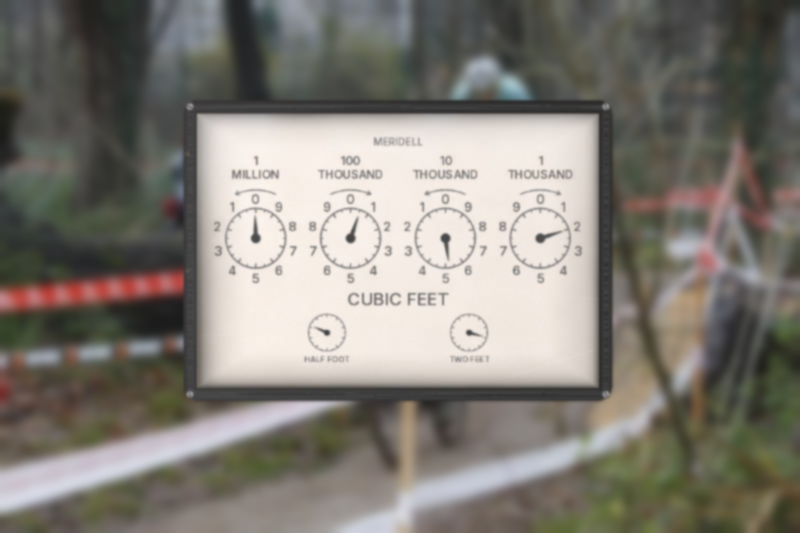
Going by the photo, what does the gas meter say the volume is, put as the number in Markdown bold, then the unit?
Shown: **5200** ft³
